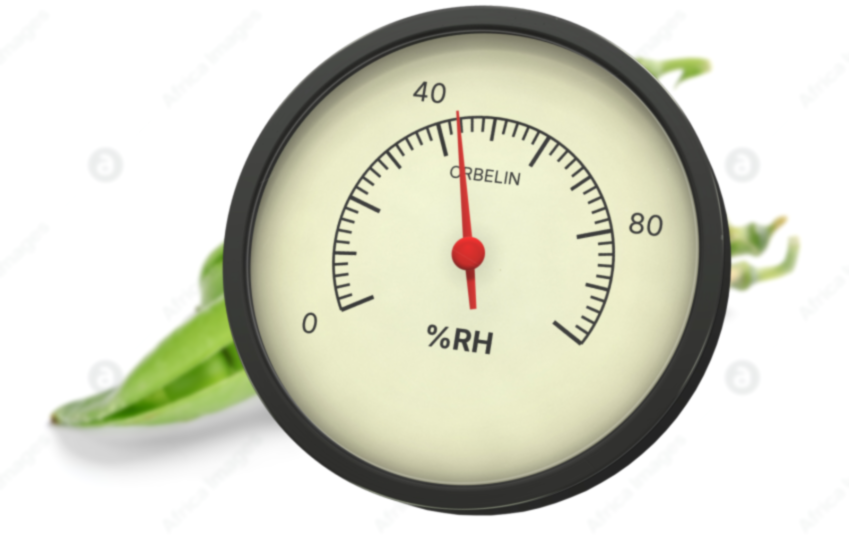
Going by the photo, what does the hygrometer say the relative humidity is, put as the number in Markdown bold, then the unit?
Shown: **44** %
